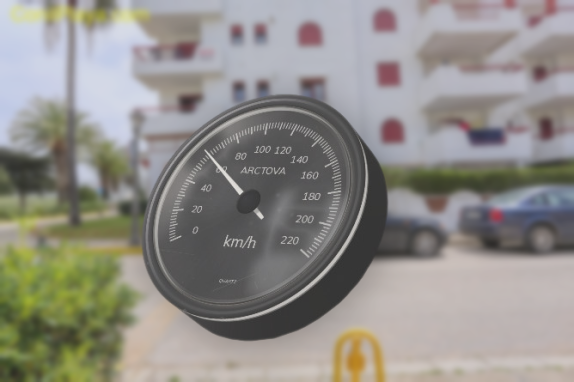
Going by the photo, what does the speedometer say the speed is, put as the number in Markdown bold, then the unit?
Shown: **60** km/h
